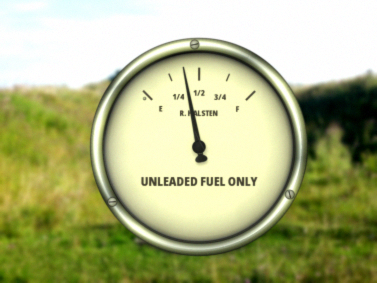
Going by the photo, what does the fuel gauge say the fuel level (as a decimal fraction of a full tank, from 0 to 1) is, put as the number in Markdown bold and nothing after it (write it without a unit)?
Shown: **0.375**
